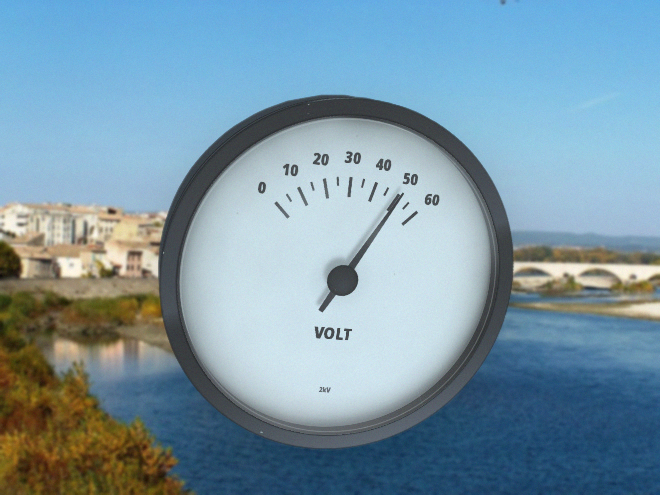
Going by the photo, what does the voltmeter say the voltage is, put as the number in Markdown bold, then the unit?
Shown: **50** V
